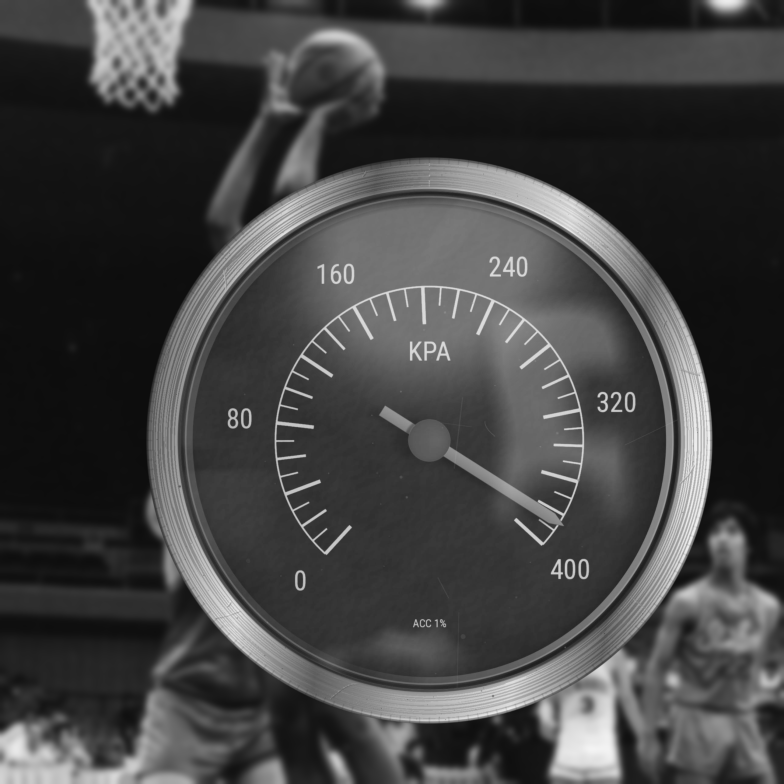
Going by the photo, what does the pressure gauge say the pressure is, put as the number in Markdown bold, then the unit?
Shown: **385** kPa
